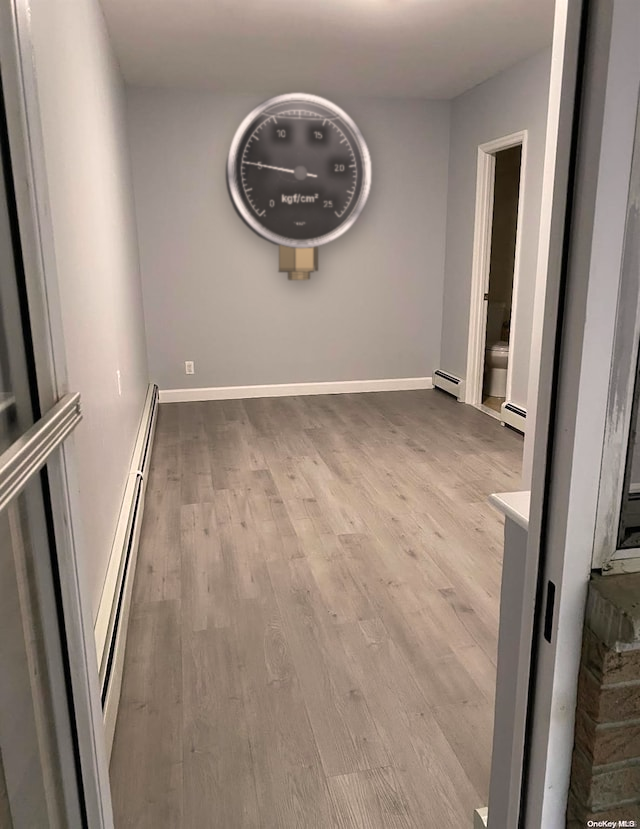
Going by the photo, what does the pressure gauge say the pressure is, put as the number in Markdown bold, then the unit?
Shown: **5** kg/cm²
